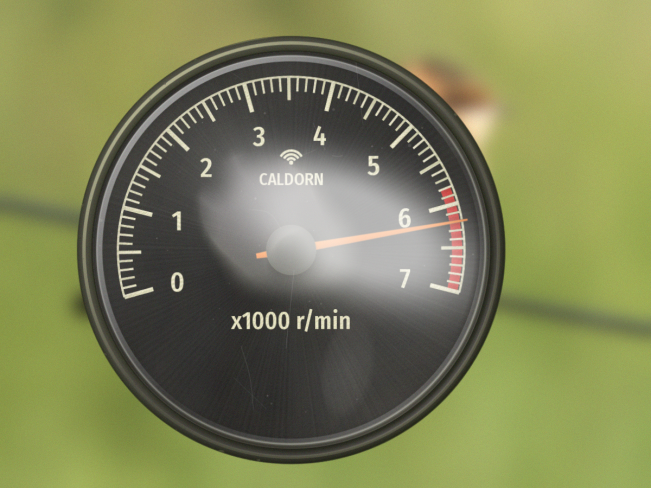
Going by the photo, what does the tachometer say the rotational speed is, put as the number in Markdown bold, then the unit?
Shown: **6200** rpm
